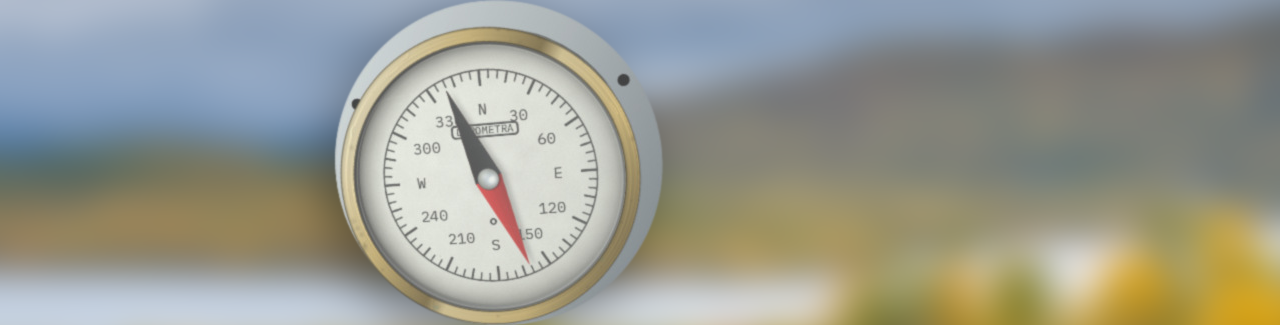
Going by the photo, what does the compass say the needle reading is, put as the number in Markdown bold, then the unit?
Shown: **160** °
